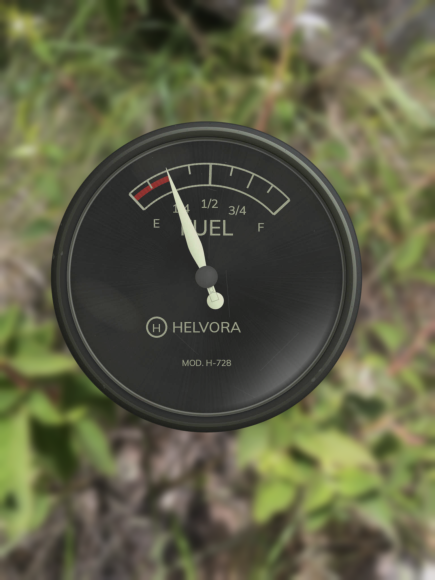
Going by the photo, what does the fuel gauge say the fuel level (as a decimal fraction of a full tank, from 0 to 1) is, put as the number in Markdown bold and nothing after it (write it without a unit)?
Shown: **0.25**
